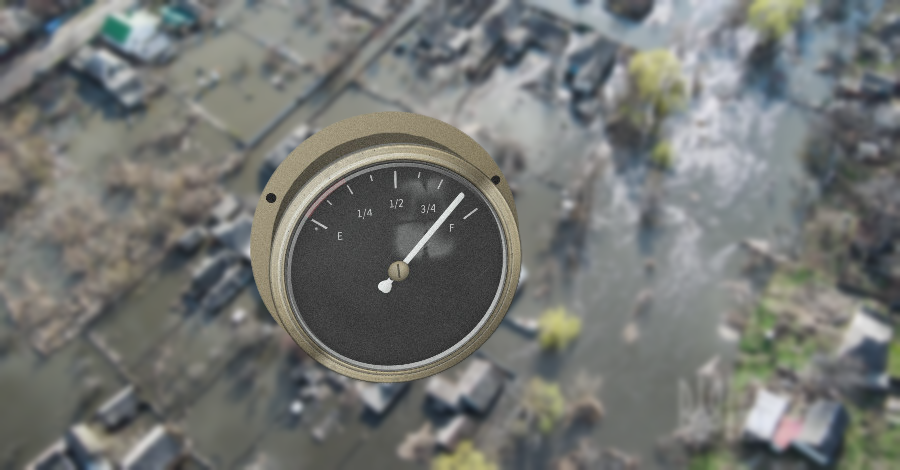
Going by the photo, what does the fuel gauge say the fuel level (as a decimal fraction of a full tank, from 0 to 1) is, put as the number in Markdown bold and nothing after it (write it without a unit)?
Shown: **0.875**
